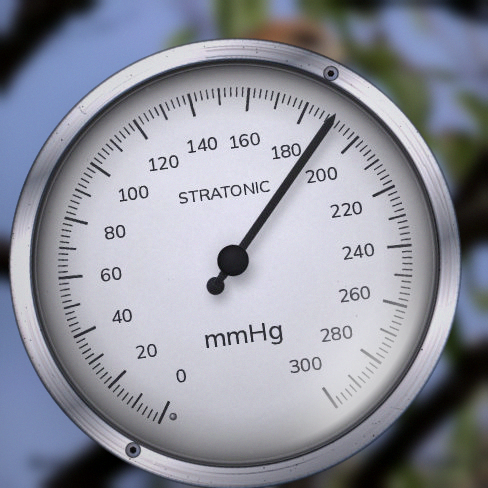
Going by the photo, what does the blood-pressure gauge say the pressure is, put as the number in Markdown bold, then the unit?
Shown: **190** mmHg
